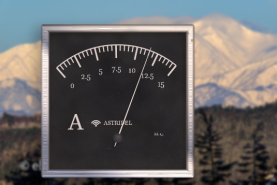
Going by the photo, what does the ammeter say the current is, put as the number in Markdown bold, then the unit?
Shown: **11.5** A
